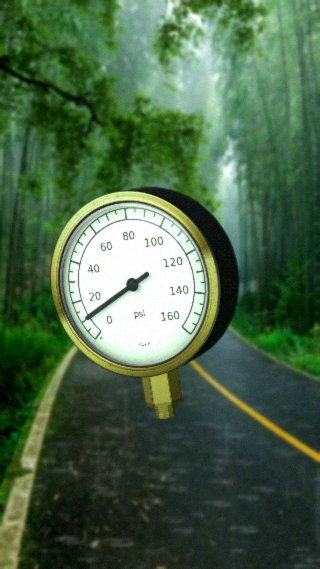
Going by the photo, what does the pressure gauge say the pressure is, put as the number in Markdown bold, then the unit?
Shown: **10** psi
